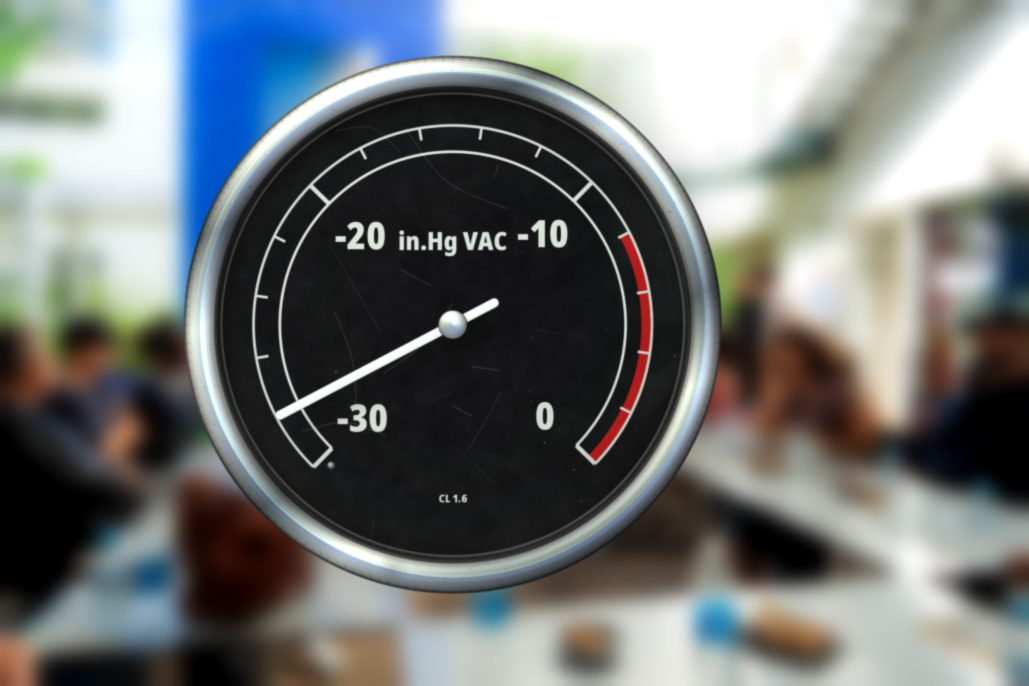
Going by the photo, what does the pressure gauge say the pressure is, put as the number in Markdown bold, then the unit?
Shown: **-28** inHg
